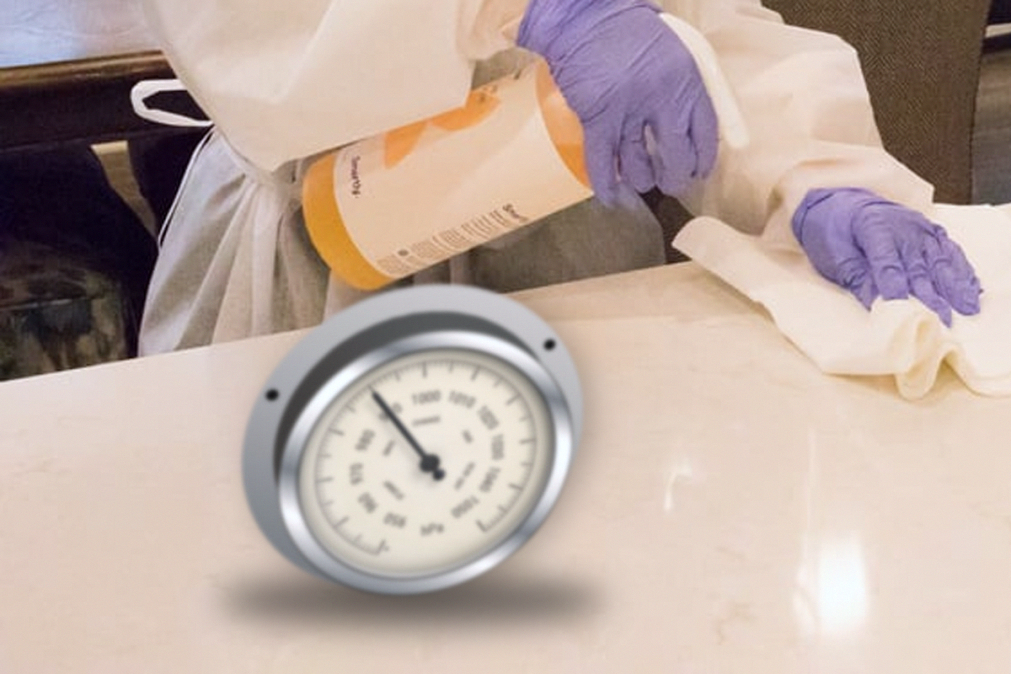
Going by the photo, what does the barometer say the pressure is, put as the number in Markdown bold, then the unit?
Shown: **990** hPa
